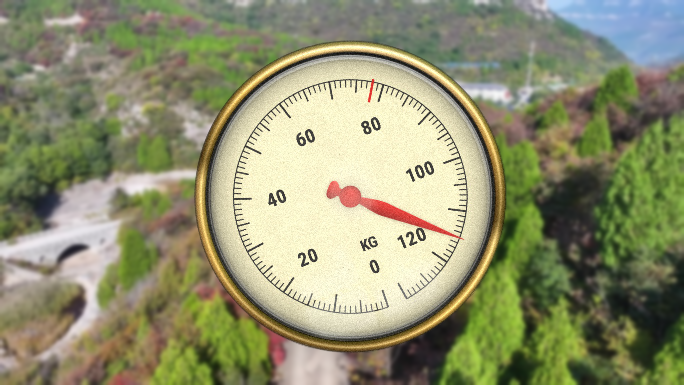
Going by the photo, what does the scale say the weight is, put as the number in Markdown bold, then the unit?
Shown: **115** kg
